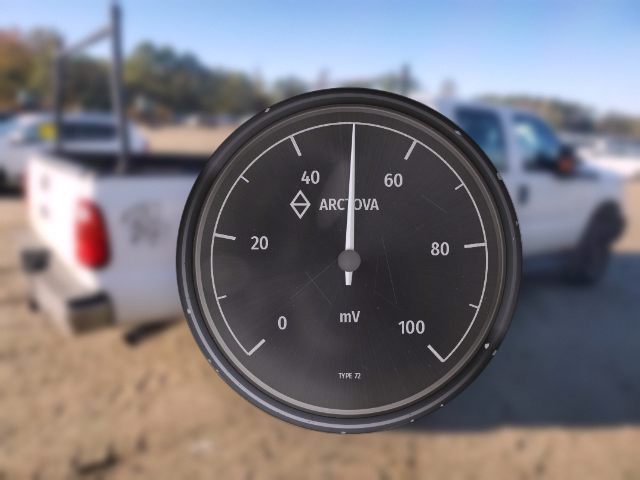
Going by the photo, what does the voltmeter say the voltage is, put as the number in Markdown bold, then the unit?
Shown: **50** mV
